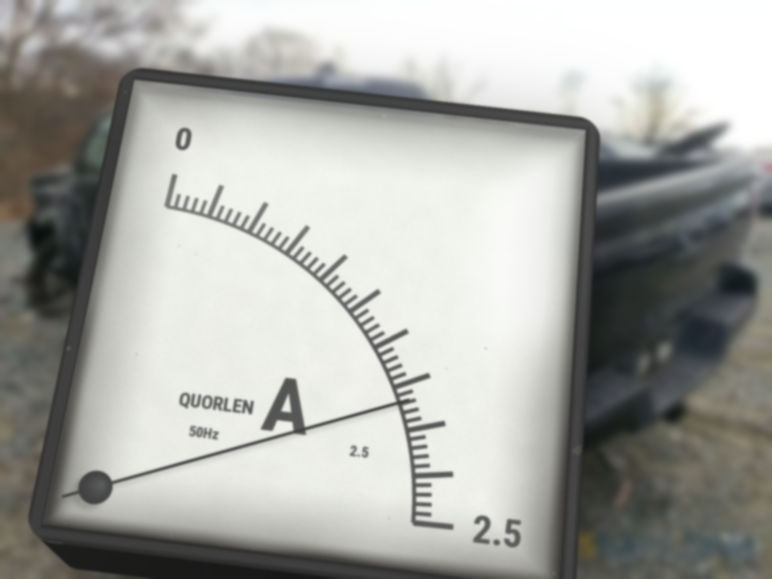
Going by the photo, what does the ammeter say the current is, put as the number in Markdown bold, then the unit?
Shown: **1.85** A
